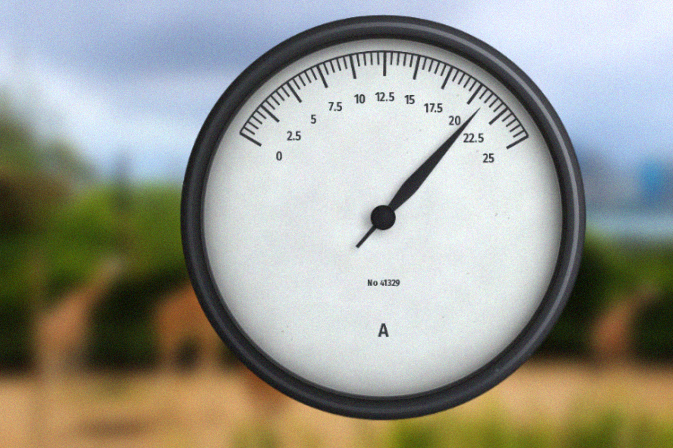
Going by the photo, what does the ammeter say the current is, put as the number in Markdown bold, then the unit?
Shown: **21** A
